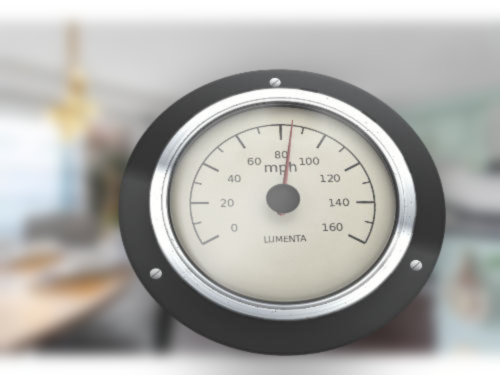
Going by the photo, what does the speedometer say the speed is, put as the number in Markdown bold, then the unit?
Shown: **85** mph
